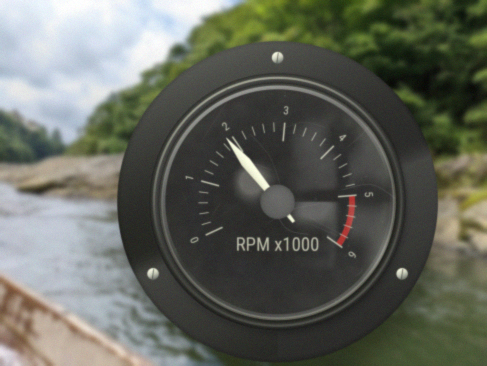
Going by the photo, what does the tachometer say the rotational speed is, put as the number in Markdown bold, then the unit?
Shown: **1900** rpm
